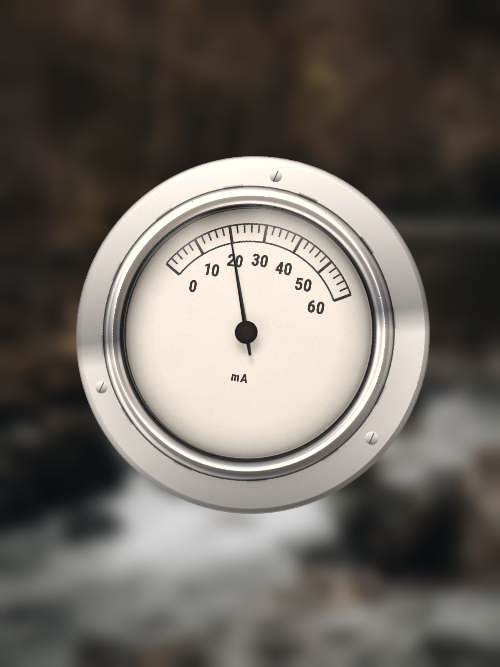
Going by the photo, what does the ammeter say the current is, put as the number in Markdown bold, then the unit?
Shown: **20** mA
